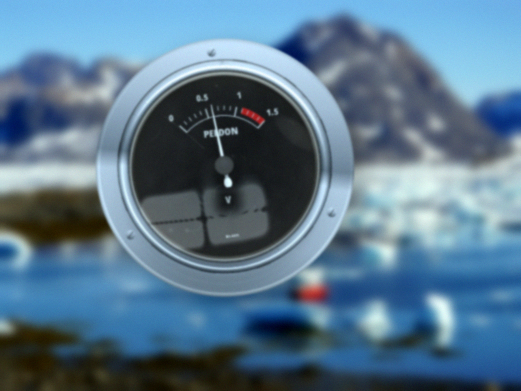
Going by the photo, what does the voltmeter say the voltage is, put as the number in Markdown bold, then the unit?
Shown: **0.6** V
